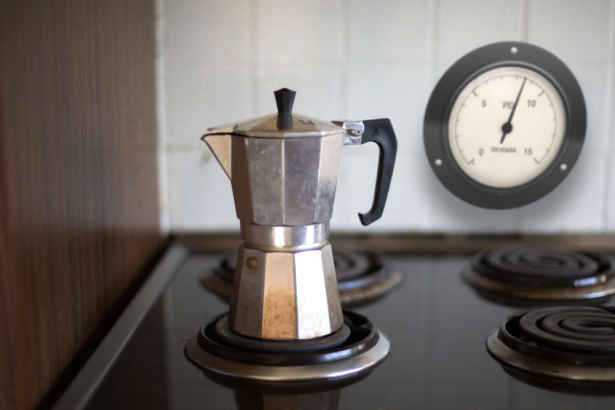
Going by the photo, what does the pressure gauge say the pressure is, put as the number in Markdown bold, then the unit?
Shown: **8.5** psi
